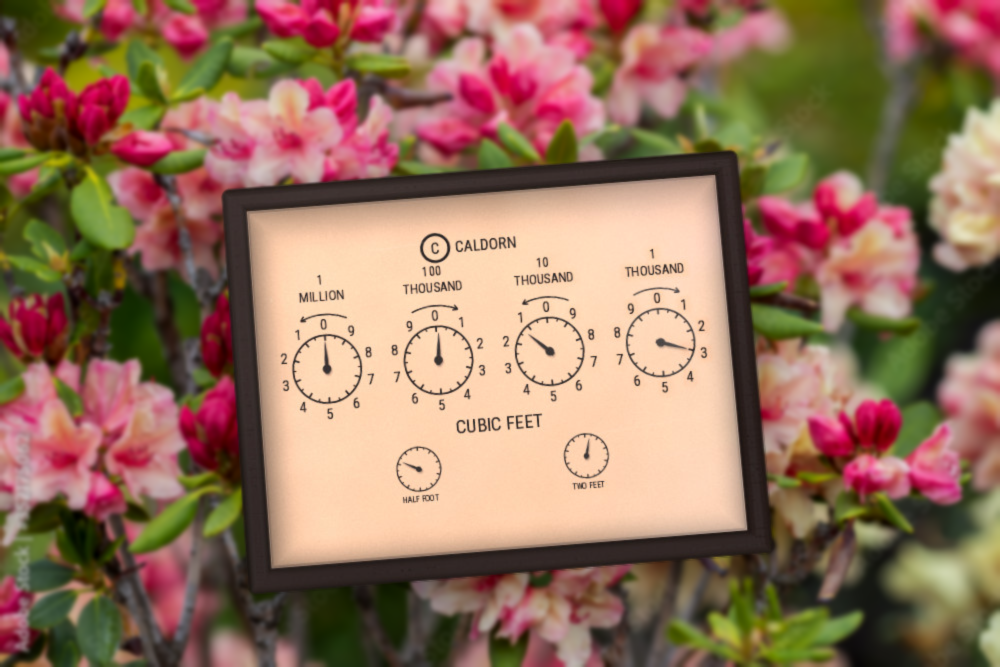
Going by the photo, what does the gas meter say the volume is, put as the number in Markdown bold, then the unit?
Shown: **1300** ft³
